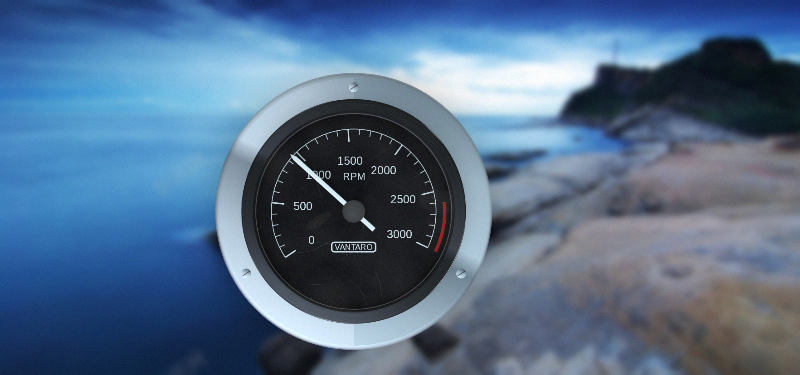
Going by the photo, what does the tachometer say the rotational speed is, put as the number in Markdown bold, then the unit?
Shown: **950** rpm
